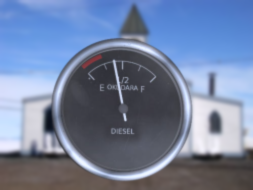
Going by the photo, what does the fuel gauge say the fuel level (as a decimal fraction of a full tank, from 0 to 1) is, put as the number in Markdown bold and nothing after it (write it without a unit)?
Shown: **0.375**
